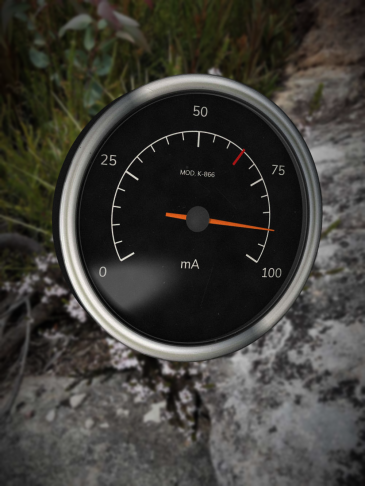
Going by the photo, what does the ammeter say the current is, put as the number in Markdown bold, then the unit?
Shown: **90** mA
